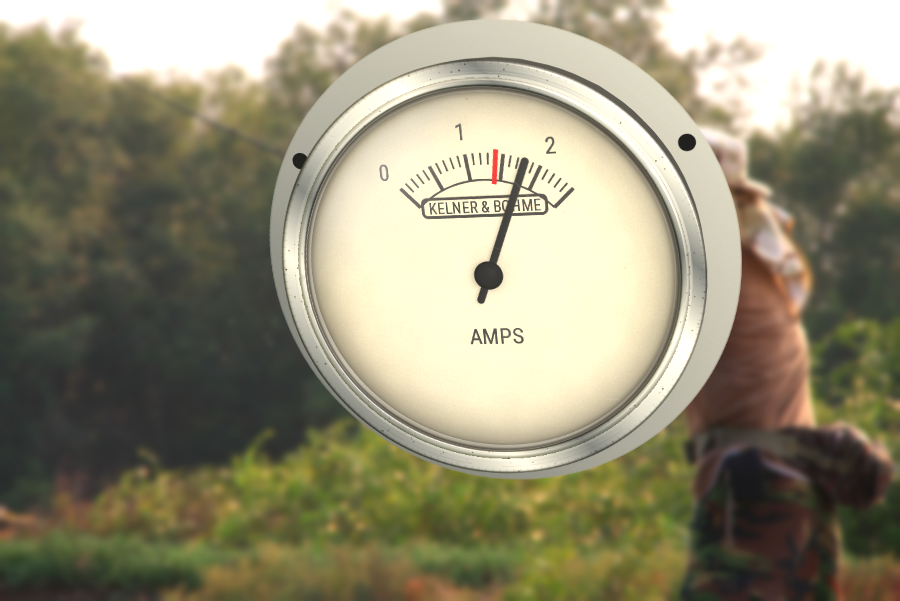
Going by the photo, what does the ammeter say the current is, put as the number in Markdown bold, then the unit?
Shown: **1.8** A
